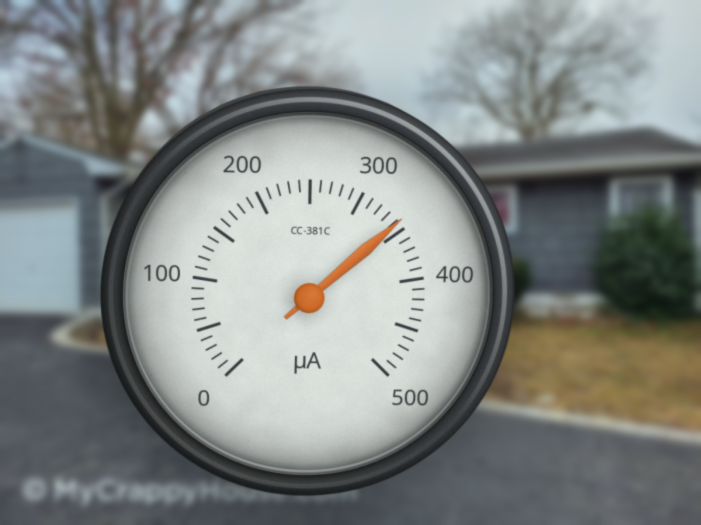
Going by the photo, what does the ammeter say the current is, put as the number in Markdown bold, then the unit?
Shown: **340** µA
